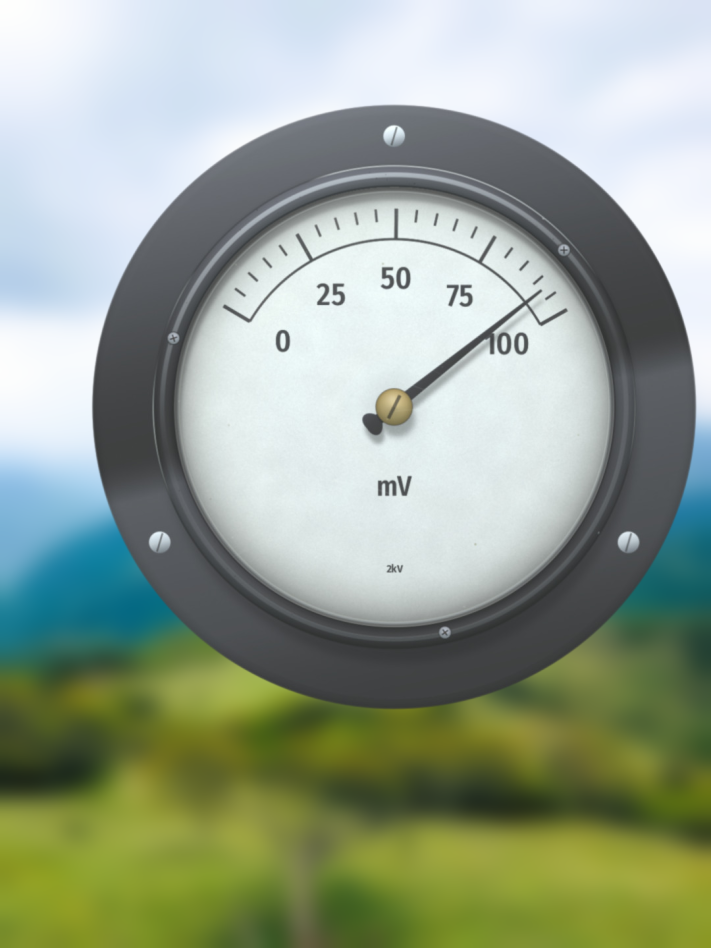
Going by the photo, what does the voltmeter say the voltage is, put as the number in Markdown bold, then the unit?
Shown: **92.5** mV
